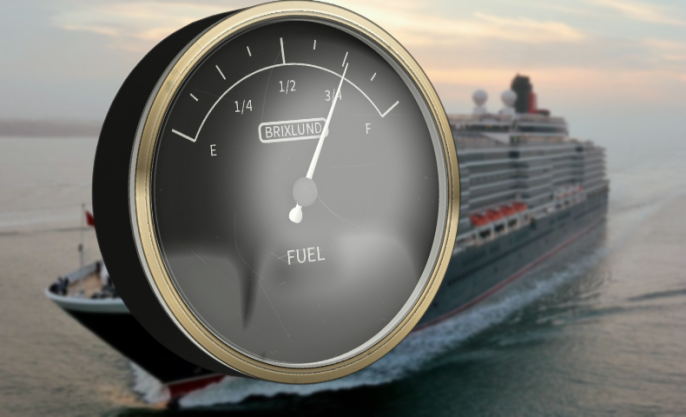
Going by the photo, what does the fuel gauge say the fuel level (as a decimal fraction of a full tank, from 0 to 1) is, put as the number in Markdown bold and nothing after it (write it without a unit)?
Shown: **0.75**
